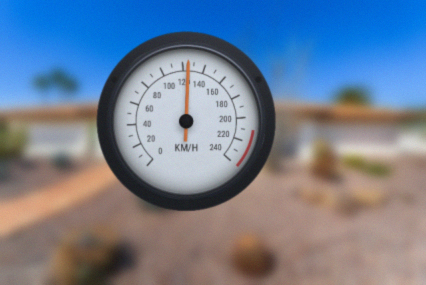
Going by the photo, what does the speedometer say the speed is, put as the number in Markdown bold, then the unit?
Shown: **125** km/h
